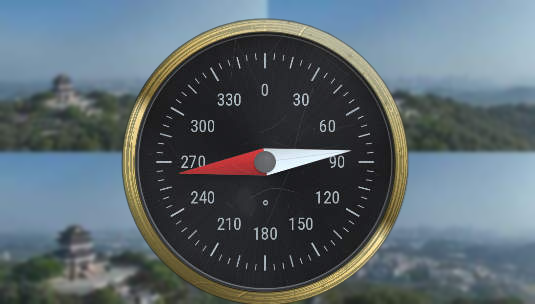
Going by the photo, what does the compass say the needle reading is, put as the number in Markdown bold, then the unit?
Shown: **262.5** °
